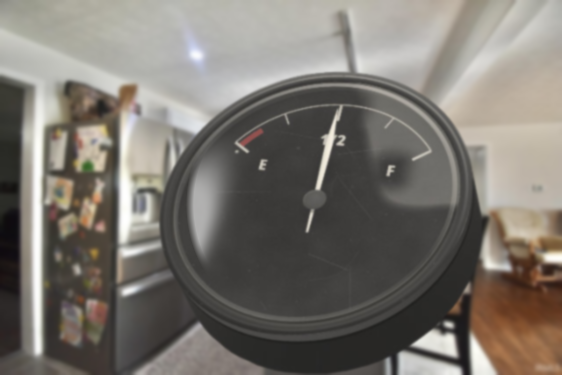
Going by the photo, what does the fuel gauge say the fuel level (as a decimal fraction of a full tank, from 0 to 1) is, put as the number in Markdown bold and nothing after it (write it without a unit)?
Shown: **0.5**
